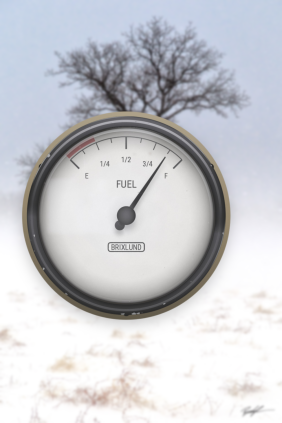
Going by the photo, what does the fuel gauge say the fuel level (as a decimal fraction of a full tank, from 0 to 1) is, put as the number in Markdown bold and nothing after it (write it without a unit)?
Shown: **0.875**
